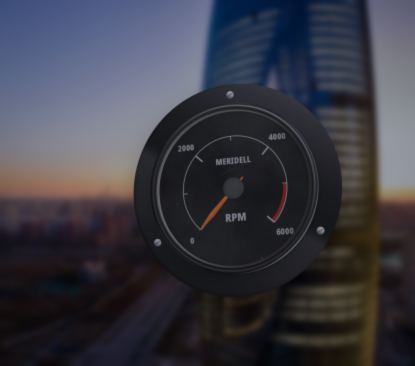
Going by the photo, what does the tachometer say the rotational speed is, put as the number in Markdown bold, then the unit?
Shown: **0** rpm
